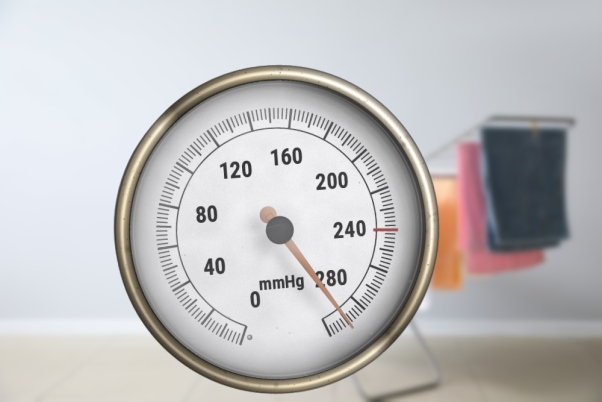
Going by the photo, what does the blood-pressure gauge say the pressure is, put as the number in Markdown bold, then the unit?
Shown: **290** mmHg
